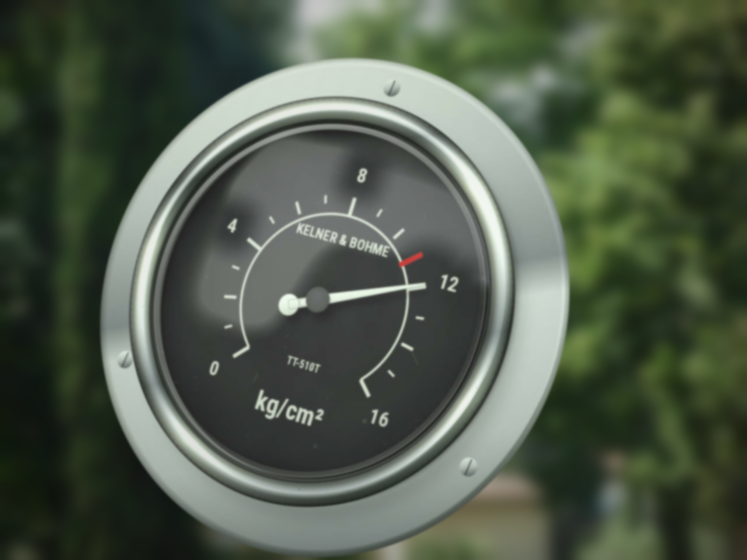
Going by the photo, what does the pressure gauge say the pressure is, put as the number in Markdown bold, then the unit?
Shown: **12** kg/cm²
